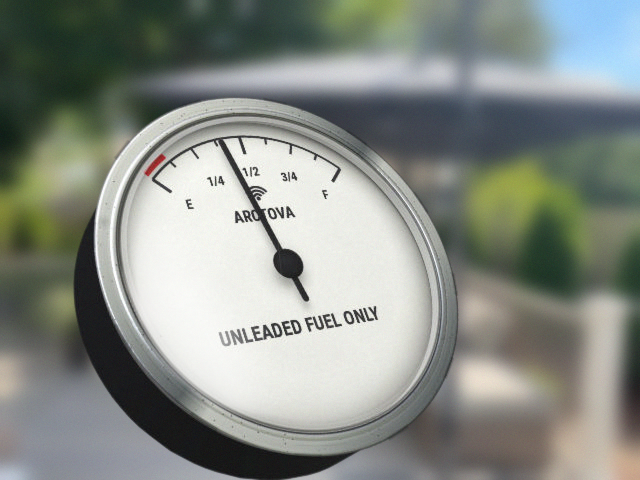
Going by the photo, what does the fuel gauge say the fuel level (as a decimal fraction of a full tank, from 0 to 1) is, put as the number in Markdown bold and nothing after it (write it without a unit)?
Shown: **0.375**
